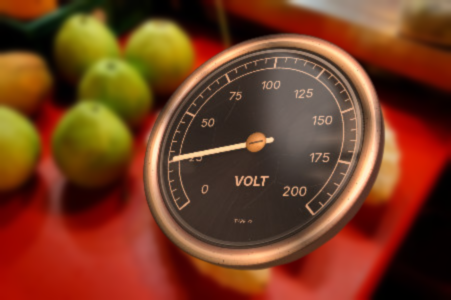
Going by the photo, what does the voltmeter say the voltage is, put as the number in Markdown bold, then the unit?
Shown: **25** V
